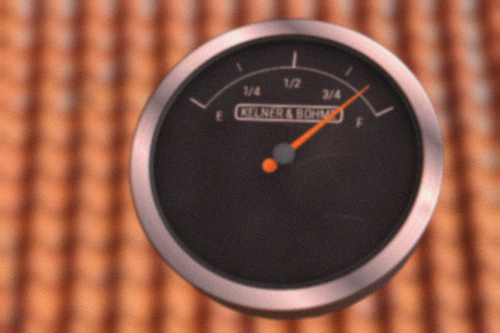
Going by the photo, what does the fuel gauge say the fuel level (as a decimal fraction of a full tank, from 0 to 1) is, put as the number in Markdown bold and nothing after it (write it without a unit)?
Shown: **0.875**
